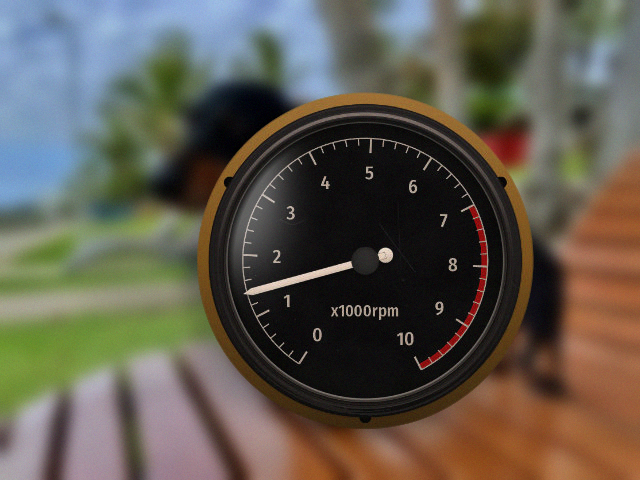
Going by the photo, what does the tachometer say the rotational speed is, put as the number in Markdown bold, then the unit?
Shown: **1400** rpm
